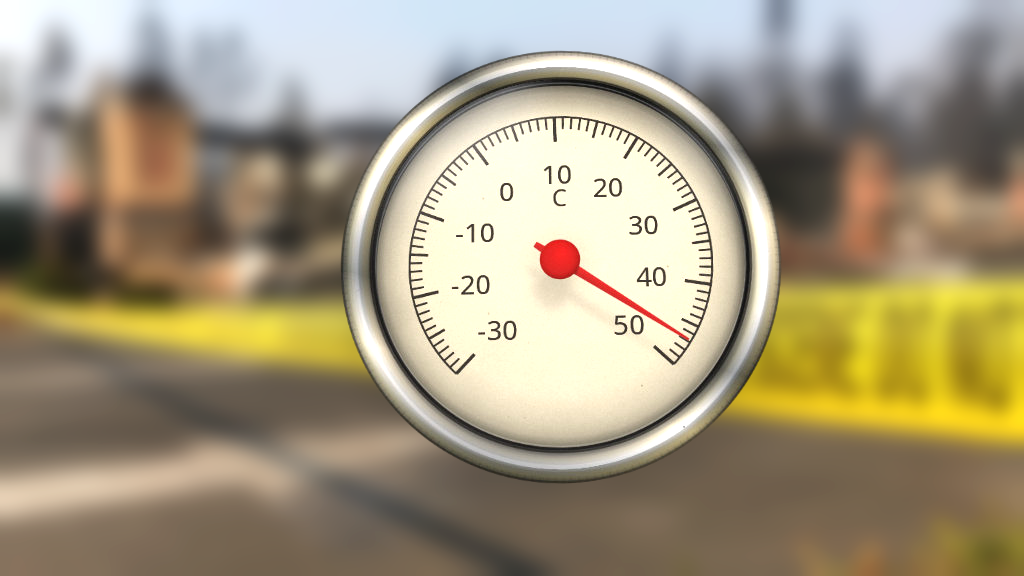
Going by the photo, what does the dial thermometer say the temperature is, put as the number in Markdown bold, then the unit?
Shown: **47** °C
